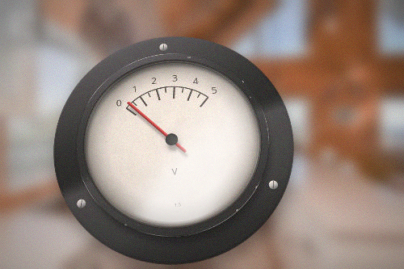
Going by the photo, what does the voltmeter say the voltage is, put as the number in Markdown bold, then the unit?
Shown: **0.25** V
